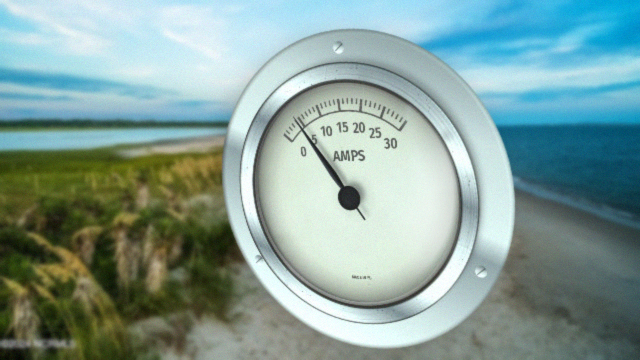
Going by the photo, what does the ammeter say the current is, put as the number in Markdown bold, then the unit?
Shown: **5** A
